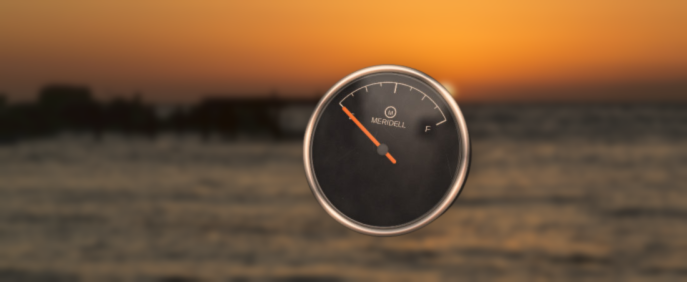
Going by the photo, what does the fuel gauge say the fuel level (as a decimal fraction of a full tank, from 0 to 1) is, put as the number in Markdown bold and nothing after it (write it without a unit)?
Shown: **0**
